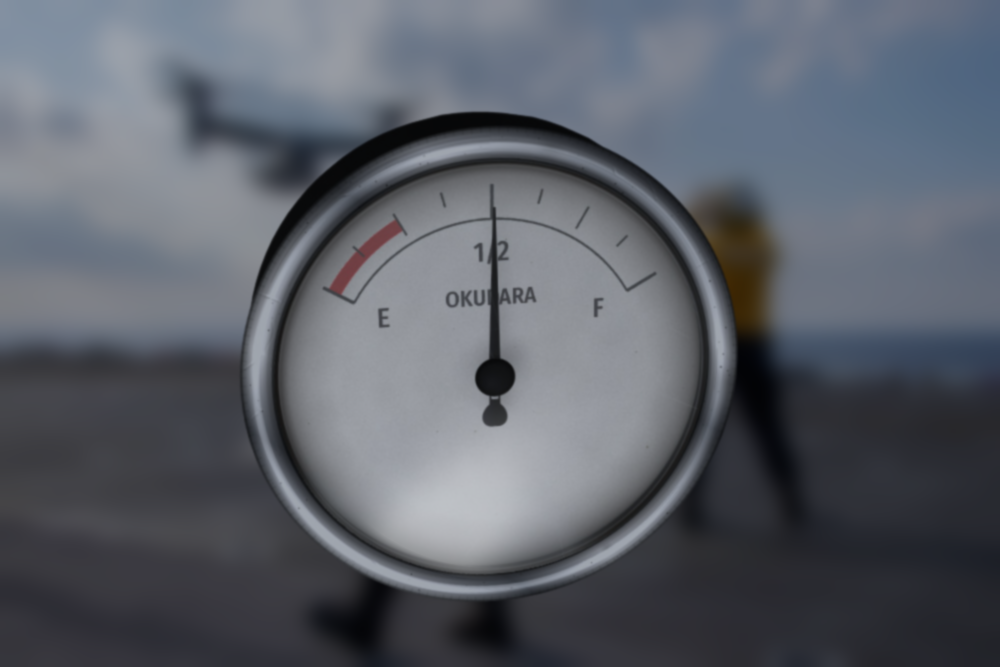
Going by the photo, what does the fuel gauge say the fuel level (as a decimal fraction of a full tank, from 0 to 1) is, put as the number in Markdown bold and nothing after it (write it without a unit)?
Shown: **0.5**
